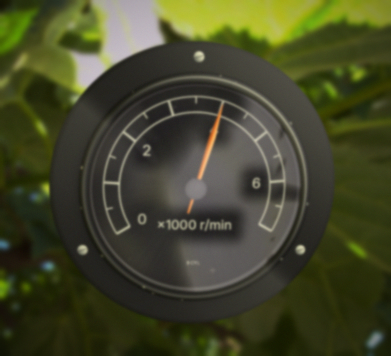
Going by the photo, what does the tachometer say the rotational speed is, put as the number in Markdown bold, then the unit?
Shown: **4000** rpm
